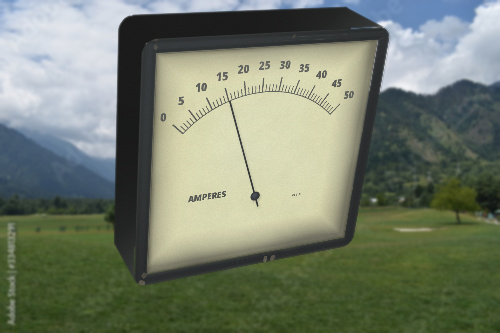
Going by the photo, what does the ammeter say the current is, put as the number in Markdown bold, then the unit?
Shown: **15** A
